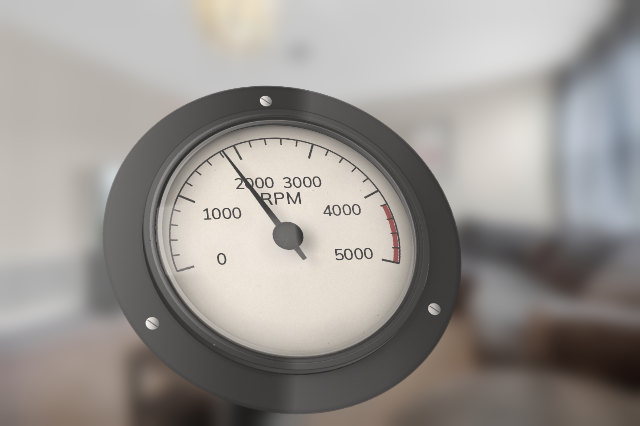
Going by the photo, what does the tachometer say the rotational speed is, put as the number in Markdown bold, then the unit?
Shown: **1800** rpm
